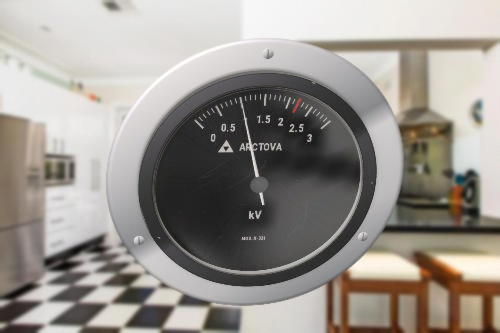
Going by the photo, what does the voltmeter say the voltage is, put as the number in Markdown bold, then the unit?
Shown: **1** kV
